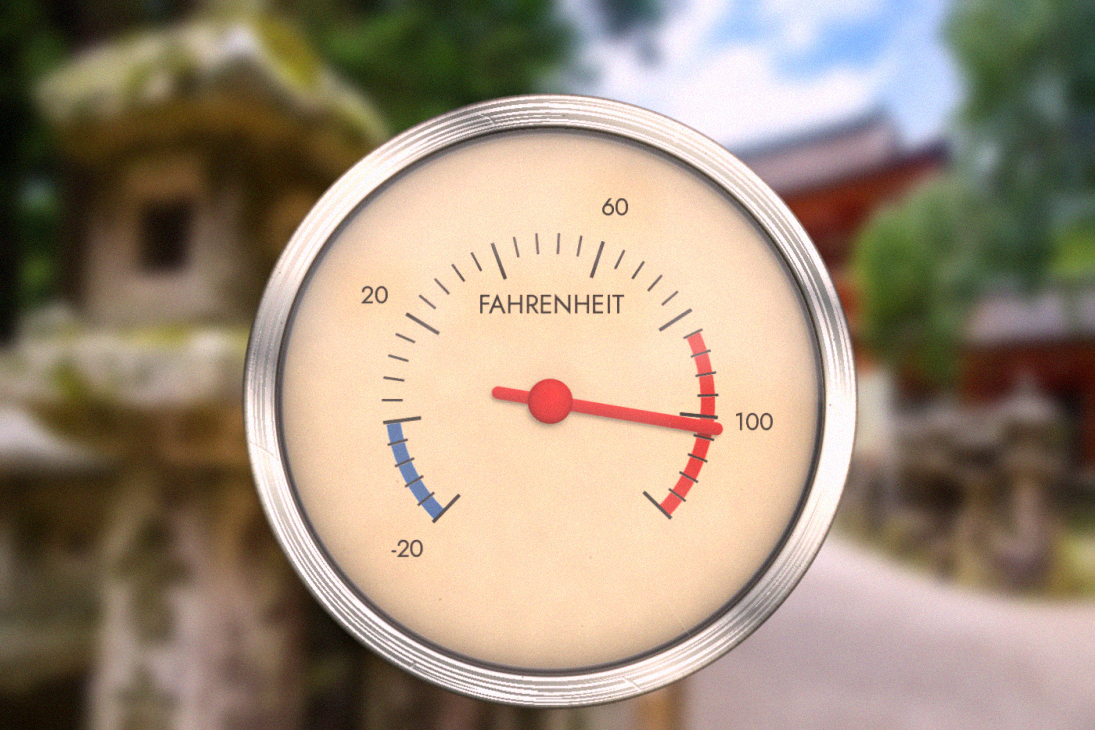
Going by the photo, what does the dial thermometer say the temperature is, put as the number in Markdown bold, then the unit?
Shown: **102** °F
